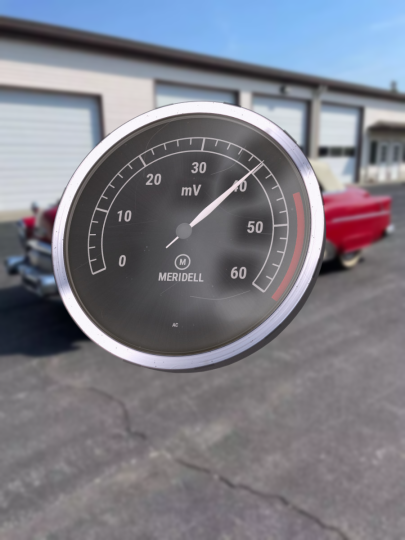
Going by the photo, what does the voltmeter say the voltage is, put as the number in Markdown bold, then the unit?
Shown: **40** mV
